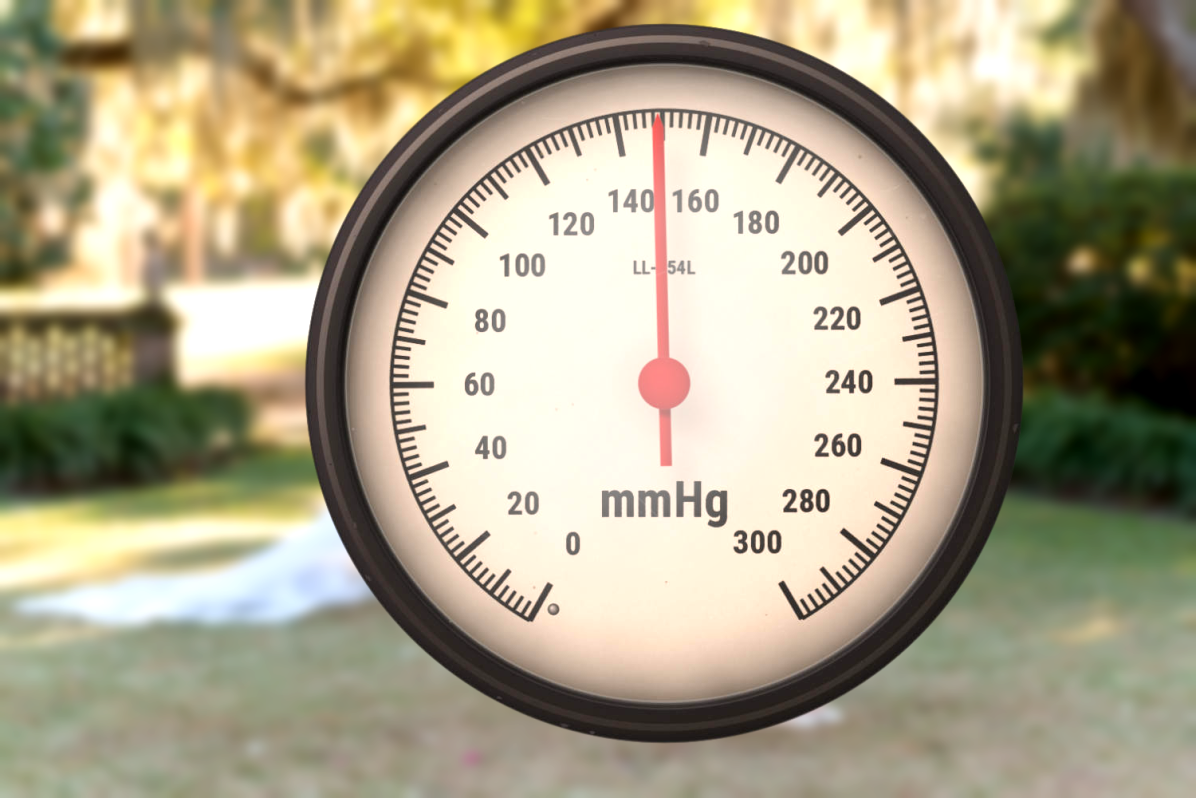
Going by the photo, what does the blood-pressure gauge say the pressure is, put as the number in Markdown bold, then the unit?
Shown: **149** mmHg
